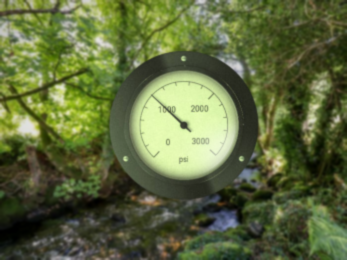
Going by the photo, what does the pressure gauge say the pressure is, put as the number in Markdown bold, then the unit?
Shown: **1000** psi
